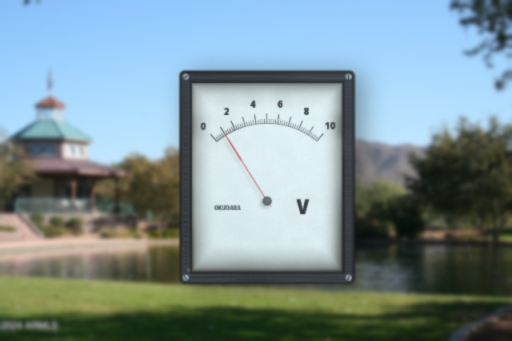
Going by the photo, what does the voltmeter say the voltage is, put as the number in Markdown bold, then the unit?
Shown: **1** V
